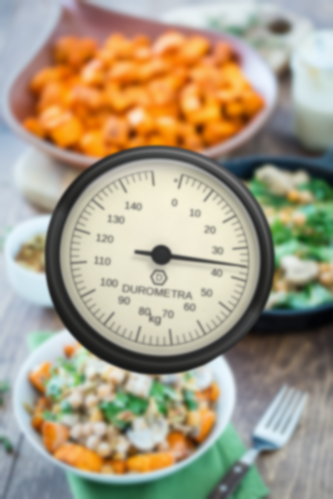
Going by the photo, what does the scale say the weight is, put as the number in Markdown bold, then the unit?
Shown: **36** kg
